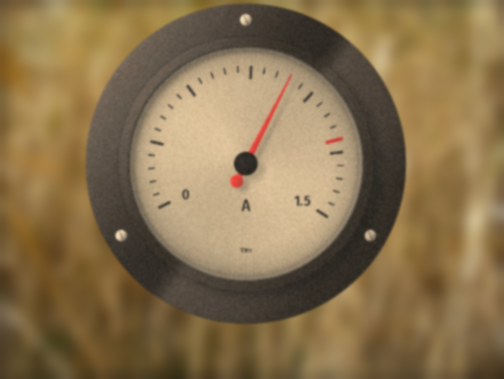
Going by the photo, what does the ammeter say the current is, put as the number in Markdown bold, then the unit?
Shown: **0.9** A
